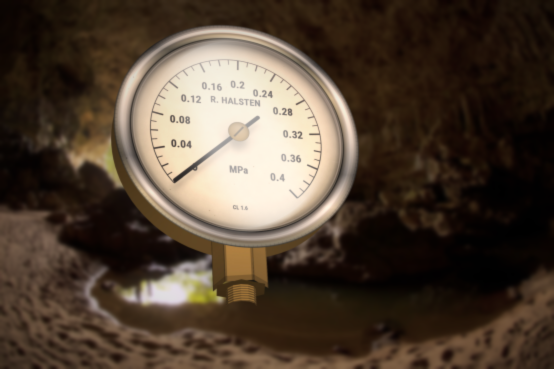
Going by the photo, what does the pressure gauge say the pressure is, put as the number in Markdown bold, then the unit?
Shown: **0** MPa
